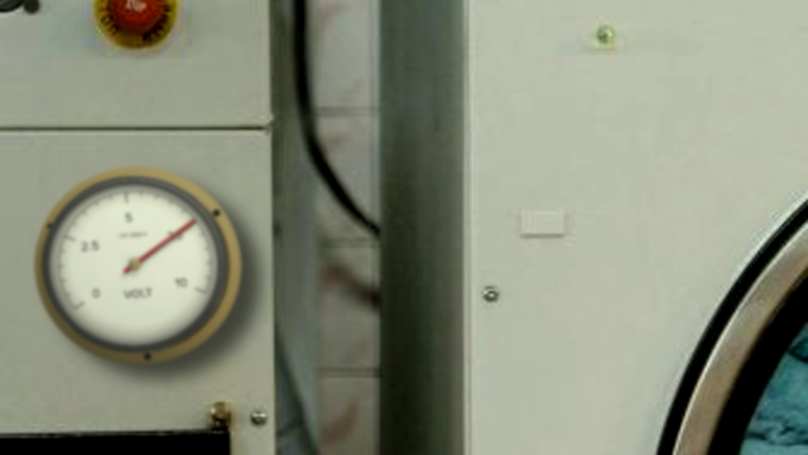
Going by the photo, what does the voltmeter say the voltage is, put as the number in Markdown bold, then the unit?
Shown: **7.5** V
